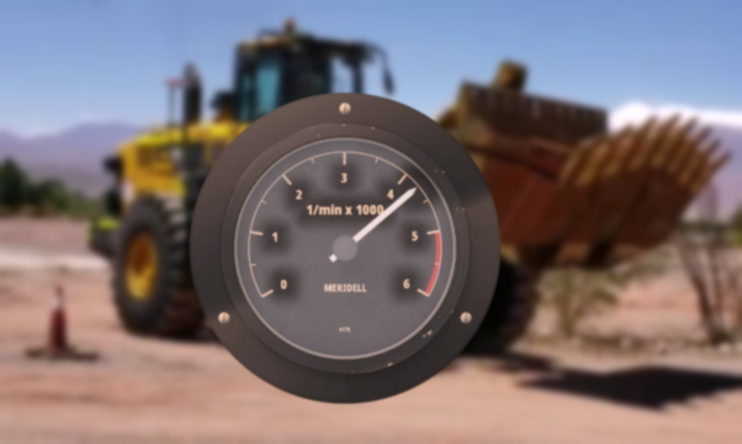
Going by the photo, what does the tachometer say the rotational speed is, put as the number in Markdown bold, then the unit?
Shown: **4250** rpm
